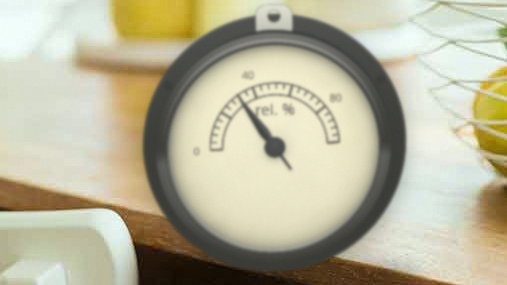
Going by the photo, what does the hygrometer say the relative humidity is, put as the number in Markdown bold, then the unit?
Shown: **32** %
